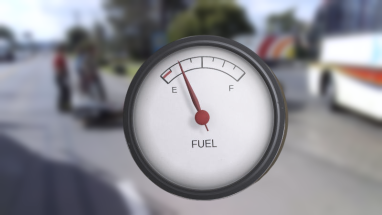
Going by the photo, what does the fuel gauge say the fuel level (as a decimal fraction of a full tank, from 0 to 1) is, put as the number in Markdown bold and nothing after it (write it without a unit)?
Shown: **0.25**
